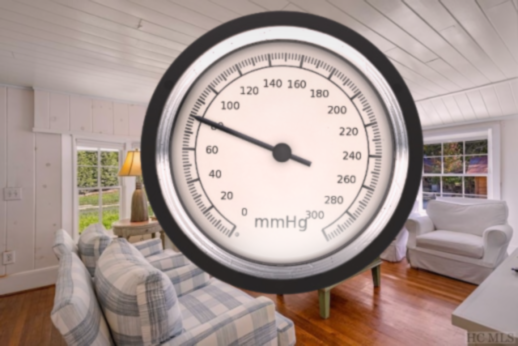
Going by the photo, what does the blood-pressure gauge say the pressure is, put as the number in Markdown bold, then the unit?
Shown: **80** mmHg
